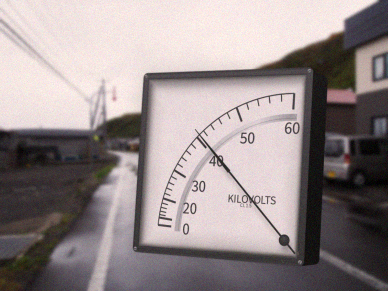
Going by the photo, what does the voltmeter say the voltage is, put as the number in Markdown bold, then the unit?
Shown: **41** kV
